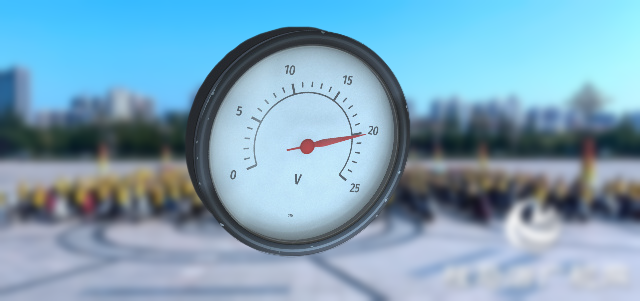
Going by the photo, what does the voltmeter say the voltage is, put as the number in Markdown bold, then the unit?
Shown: **20** V
